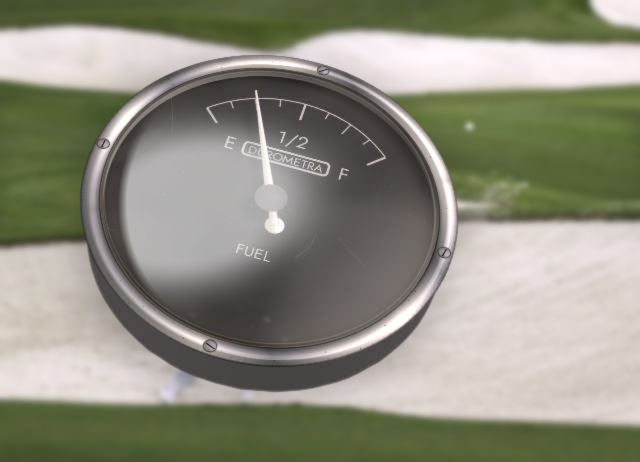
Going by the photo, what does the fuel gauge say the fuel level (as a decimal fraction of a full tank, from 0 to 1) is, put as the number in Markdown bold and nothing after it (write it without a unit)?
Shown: **0.25**
